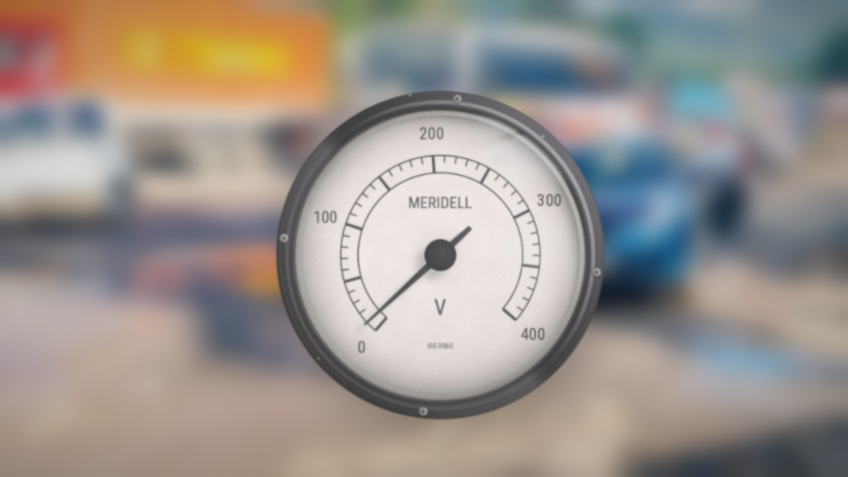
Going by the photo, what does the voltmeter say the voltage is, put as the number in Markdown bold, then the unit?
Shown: **10** V
